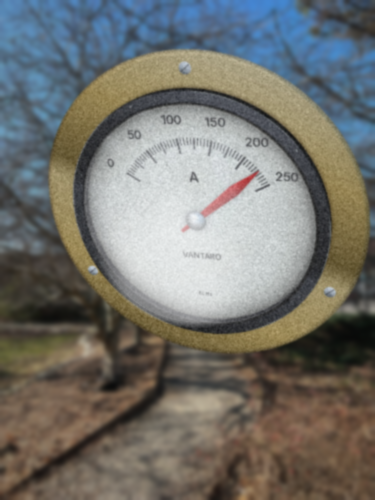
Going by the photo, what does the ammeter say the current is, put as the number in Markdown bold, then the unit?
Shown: **225** A
